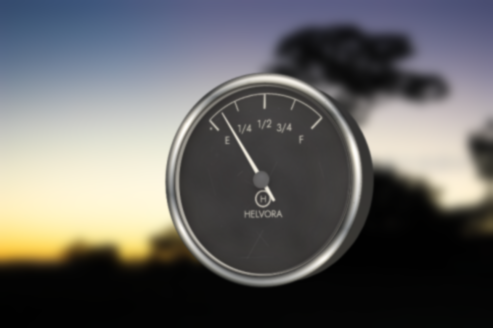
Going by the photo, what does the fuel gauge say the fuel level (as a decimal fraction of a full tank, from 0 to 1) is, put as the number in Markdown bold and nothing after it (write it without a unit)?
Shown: **0.125**
